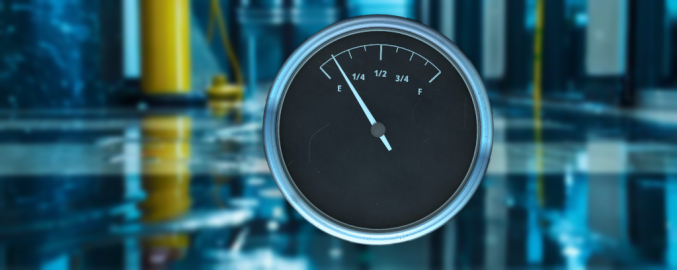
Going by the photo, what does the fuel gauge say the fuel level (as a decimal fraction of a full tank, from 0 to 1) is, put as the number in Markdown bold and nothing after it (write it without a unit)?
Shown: **0.125**
